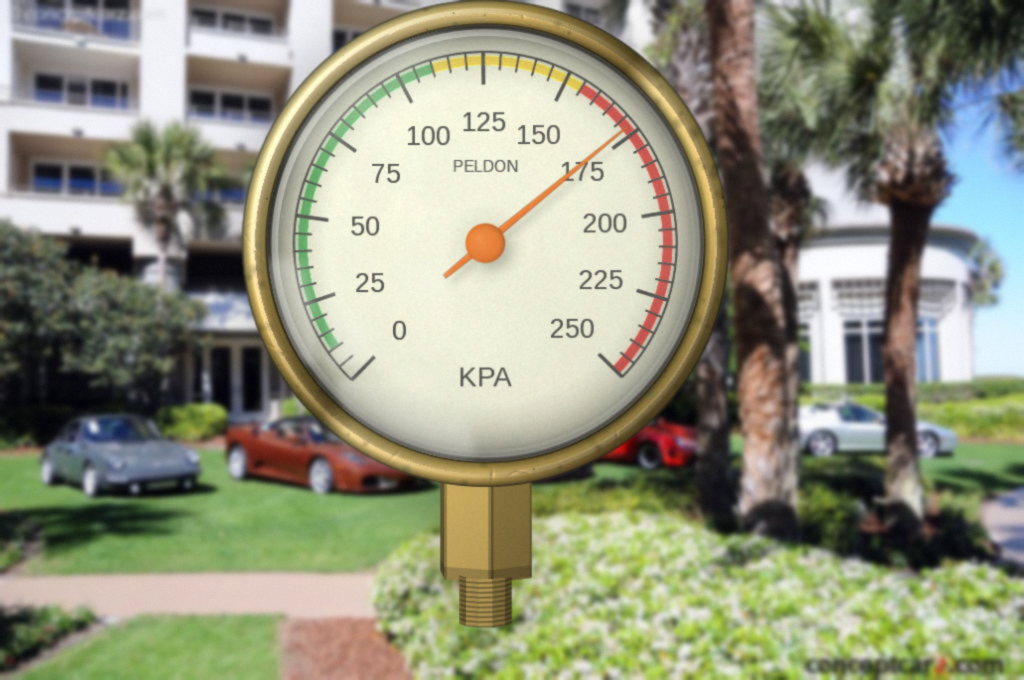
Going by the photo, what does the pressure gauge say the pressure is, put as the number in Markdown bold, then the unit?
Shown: **172.5** kPa
